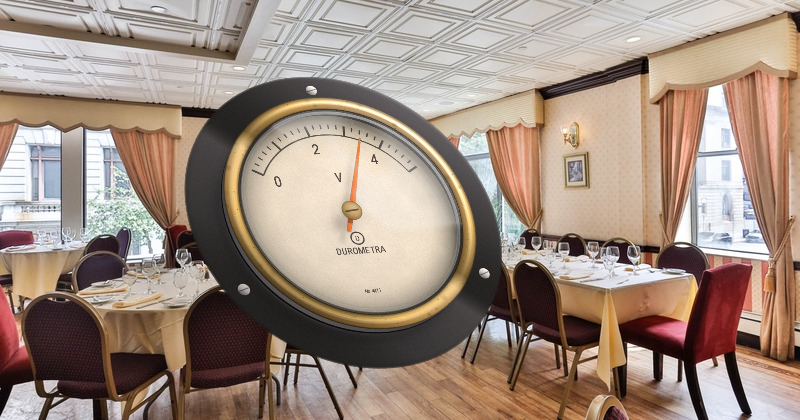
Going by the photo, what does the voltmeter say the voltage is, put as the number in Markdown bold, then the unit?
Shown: **3.4** V
